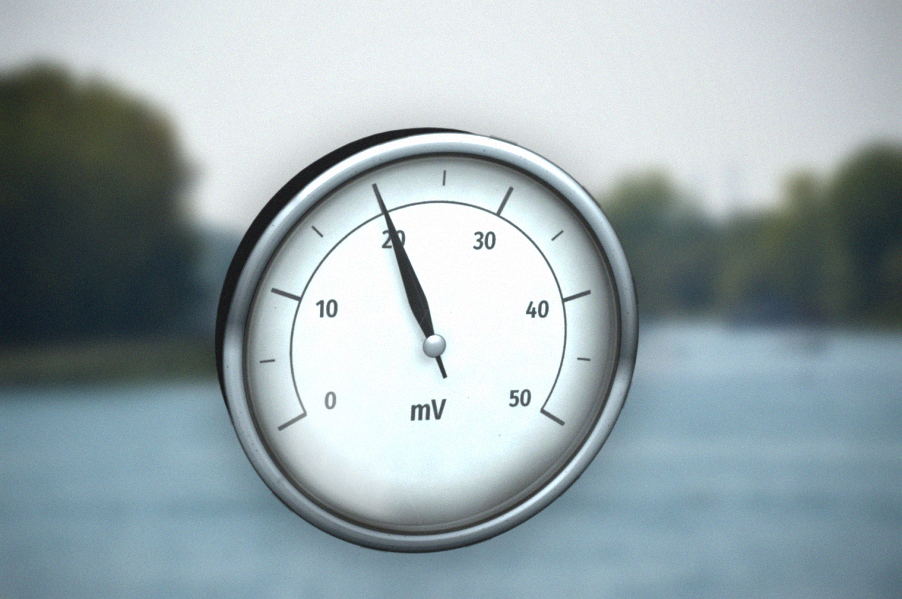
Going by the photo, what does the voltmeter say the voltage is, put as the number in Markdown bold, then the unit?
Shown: **20** mV
